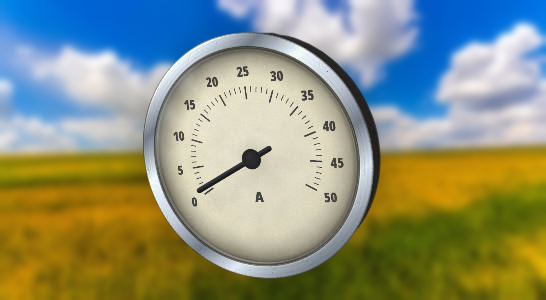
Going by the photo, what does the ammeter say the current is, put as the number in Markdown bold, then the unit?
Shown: **1** A
